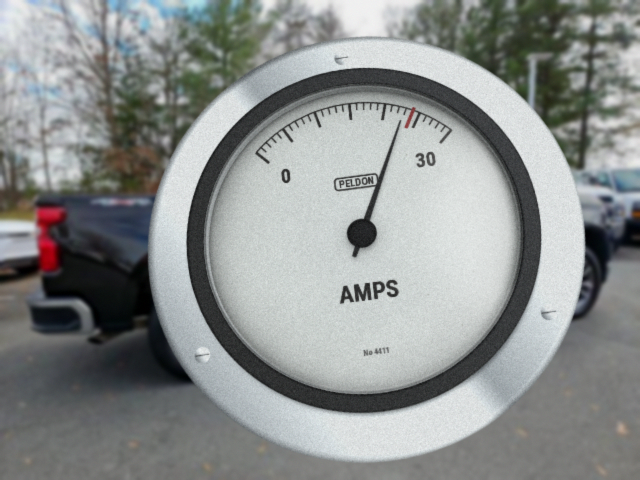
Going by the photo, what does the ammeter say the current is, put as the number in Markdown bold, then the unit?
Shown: **23** A
